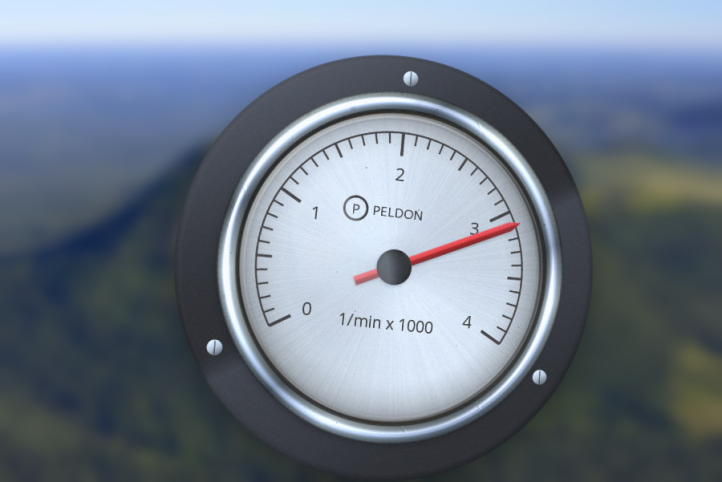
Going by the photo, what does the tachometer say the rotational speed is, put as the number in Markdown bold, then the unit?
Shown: **3100** rpm
